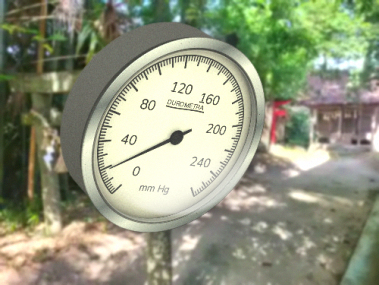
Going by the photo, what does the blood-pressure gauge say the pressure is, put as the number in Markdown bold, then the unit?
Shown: **20** mmHg
